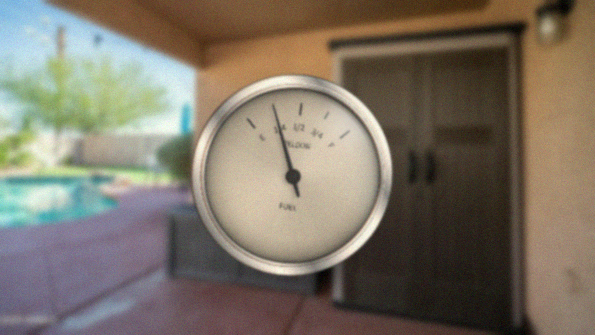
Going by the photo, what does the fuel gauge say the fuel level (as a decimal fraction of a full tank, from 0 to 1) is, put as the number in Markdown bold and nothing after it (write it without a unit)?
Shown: **0.25**
